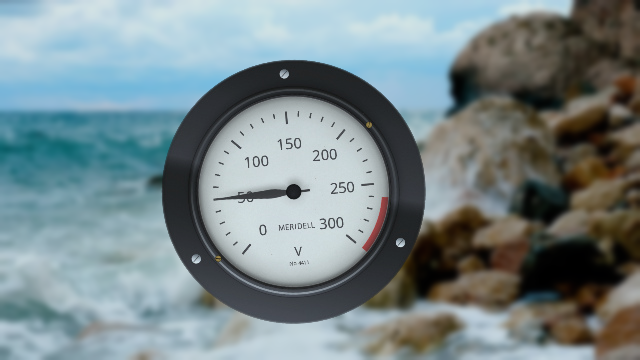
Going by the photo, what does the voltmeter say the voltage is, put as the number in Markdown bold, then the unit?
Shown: **50** V
